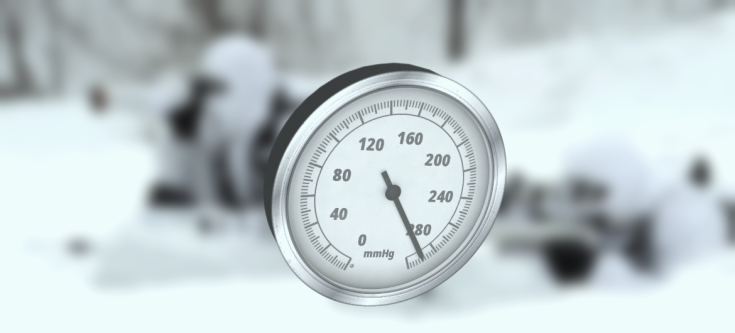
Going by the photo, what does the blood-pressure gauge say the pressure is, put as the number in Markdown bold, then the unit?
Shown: **290** mmHg
